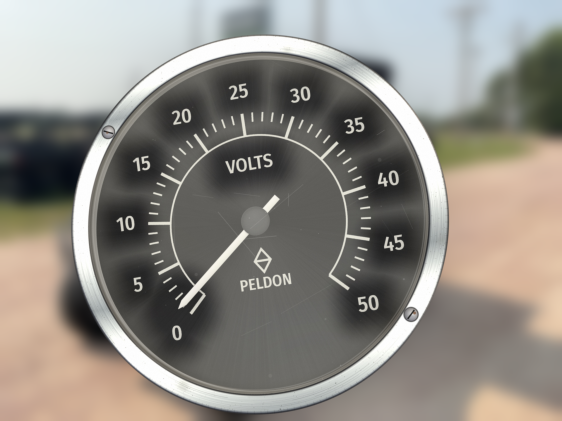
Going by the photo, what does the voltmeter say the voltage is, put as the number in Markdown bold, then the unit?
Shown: **1** V
